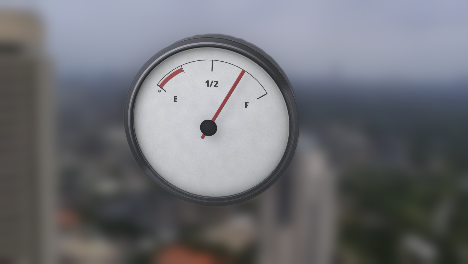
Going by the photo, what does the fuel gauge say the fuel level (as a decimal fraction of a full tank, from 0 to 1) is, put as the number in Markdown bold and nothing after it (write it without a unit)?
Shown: **0.75**
